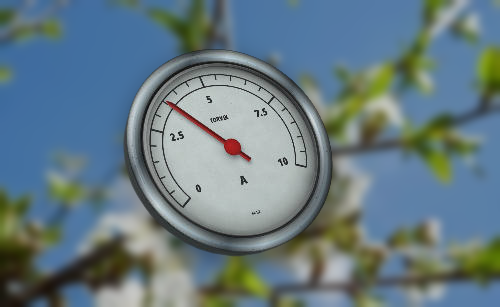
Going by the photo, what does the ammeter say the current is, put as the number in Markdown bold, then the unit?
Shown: **3.5** A
